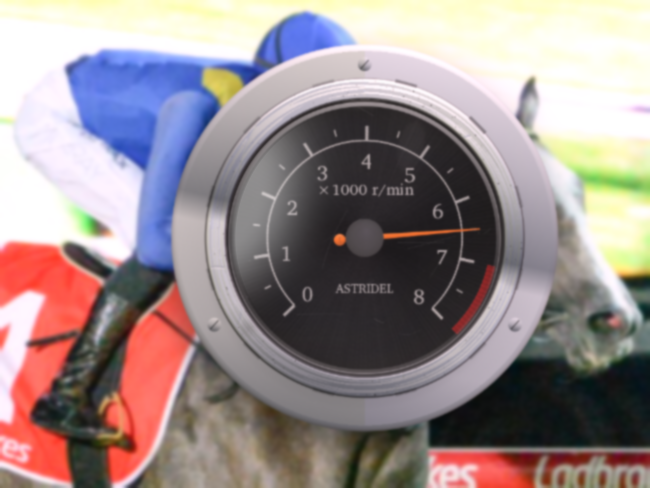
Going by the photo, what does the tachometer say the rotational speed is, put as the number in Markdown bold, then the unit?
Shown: **6500** rpm
